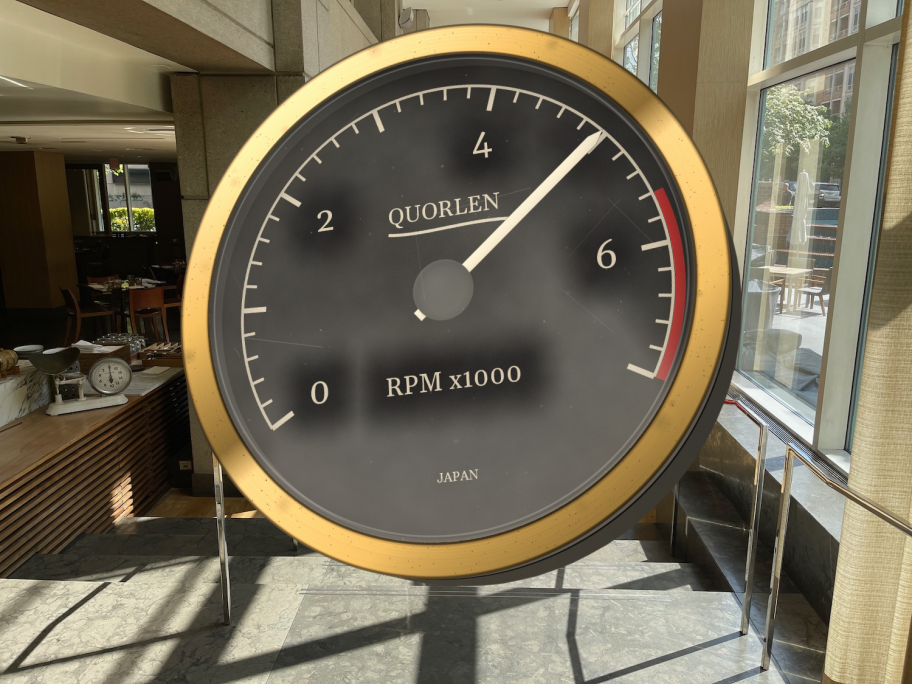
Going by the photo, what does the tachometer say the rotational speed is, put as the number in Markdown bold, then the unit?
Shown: **5000** rpm
